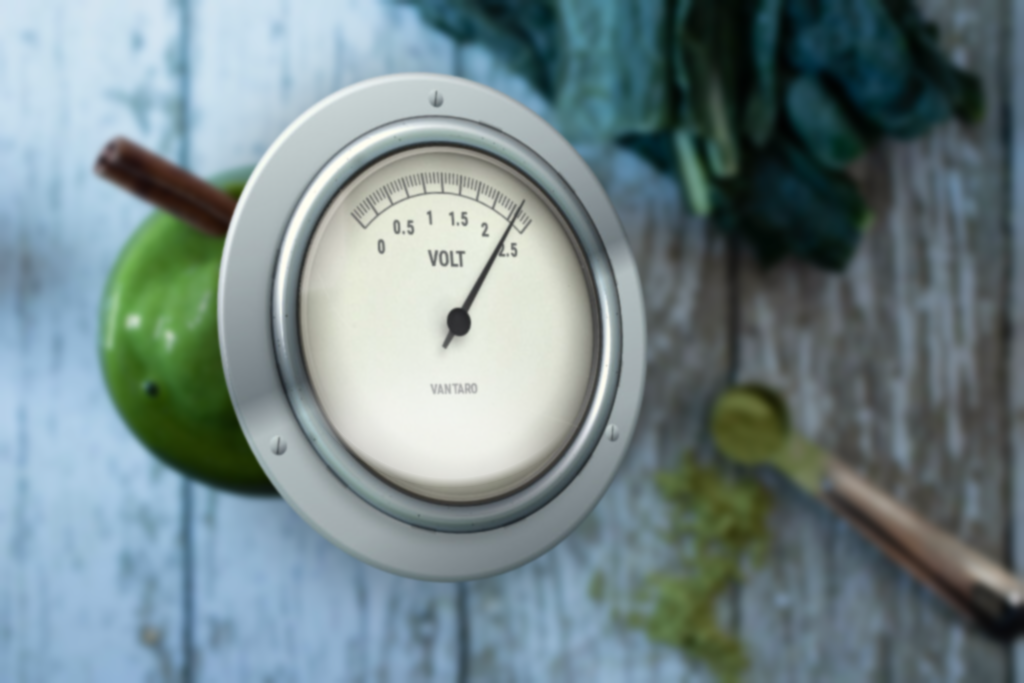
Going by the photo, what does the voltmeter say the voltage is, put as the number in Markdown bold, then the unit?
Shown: **2.25** V
